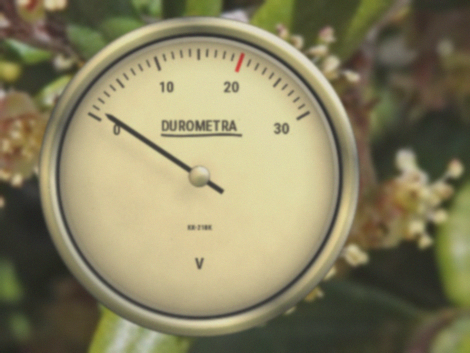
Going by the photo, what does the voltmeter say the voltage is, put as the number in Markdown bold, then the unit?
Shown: **1** V
